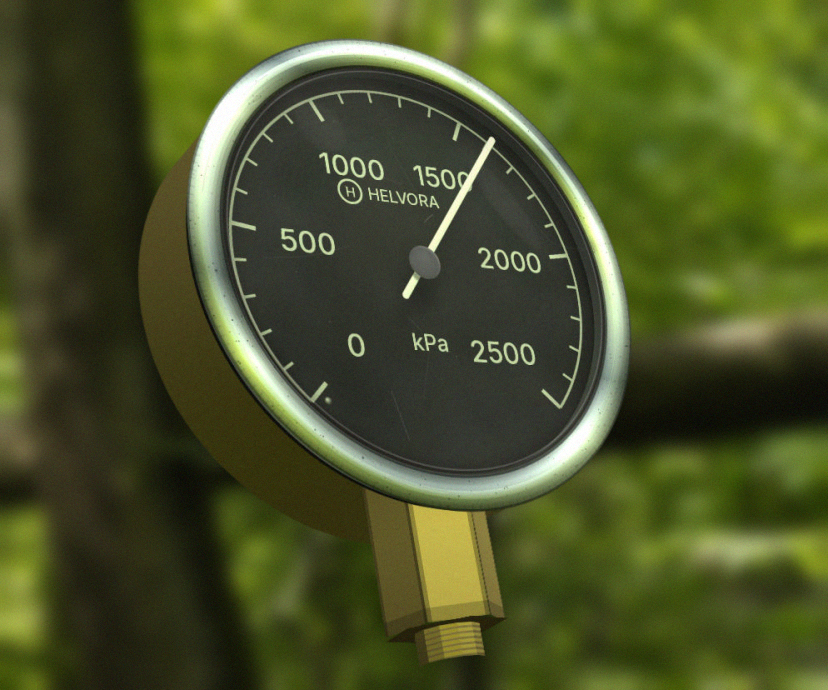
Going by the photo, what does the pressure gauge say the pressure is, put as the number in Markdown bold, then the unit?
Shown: **1600** kPa
